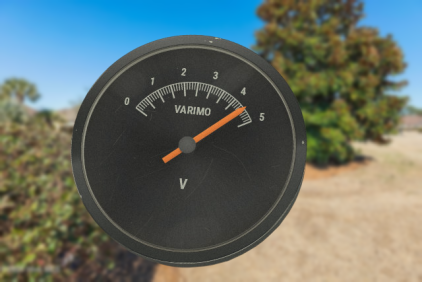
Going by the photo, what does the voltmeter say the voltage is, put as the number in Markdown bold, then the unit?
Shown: **4.5** V
